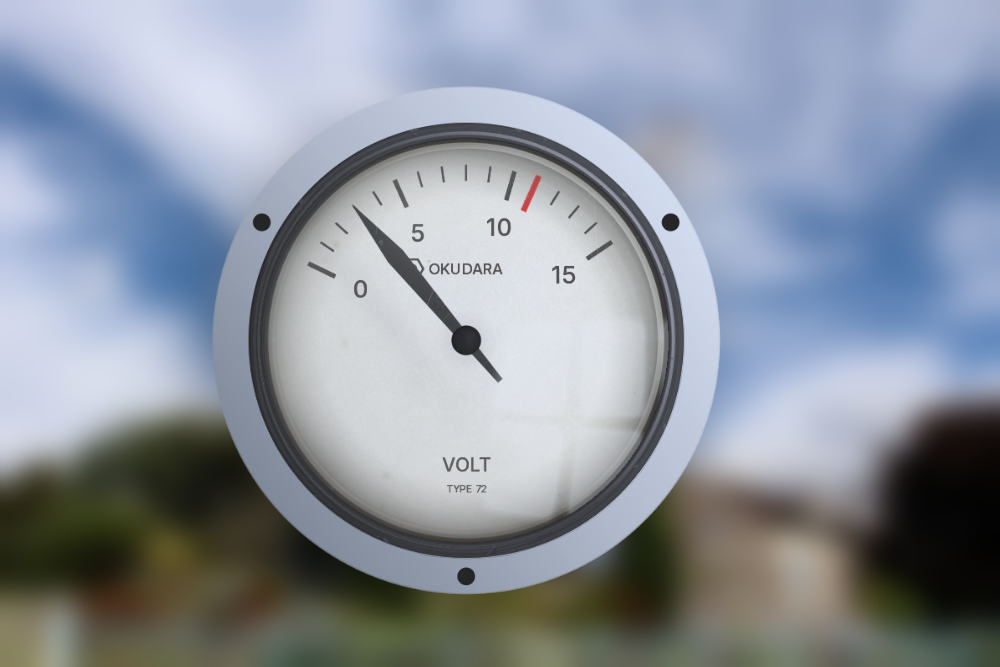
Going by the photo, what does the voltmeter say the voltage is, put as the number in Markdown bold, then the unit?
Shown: **3** V
